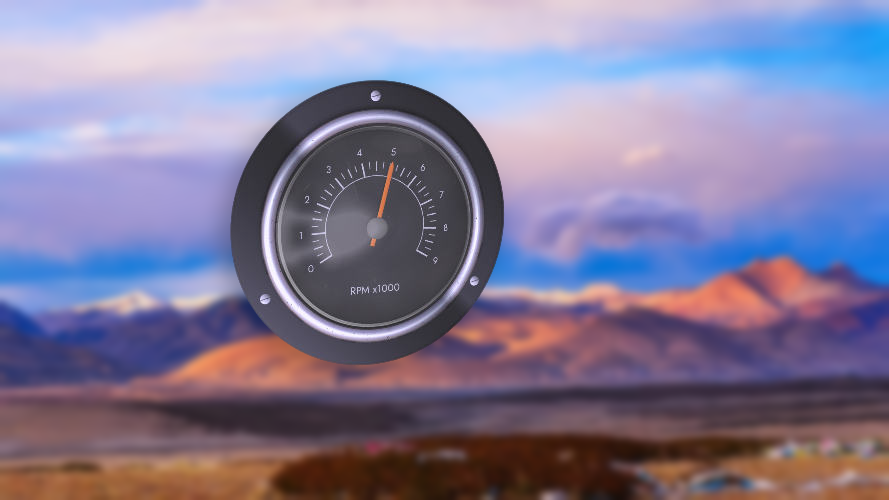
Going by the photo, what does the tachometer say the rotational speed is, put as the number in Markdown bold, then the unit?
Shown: **5000** rpm
